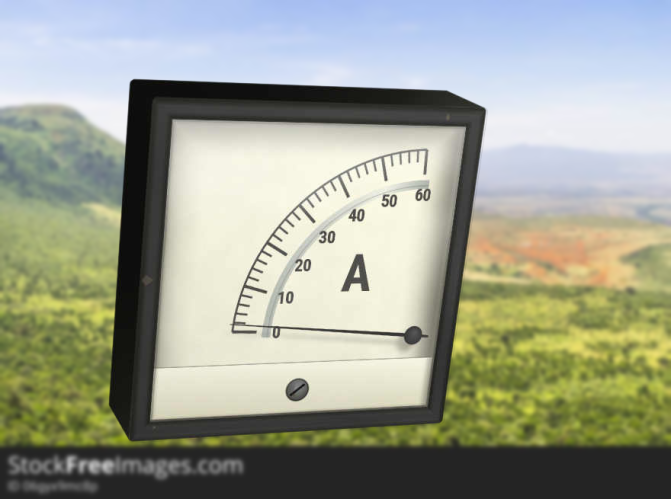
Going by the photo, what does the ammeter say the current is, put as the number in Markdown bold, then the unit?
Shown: **2** A
